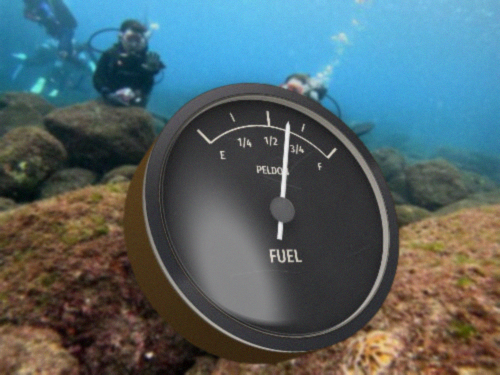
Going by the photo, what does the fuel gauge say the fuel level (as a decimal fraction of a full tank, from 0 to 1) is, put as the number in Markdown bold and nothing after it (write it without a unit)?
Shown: **0.625**
